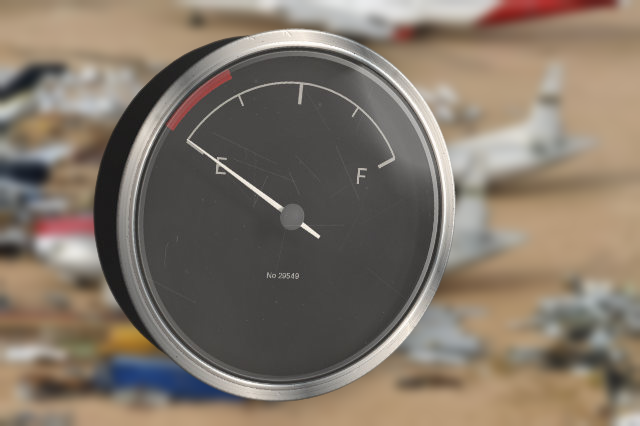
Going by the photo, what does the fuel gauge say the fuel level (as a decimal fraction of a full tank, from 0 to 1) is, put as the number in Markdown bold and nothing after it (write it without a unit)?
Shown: **0**
